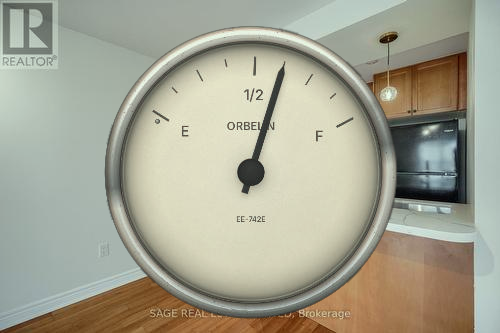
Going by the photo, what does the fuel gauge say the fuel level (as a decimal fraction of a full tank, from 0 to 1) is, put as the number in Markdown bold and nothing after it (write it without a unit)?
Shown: **0.625**
